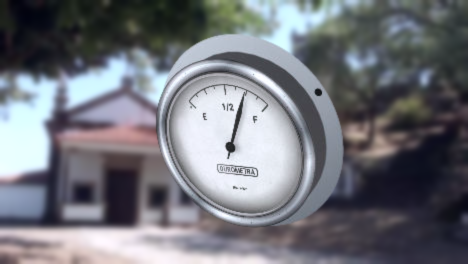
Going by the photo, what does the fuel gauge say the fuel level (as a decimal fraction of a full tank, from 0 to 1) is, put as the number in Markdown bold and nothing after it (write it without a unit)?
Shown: **0.75**
